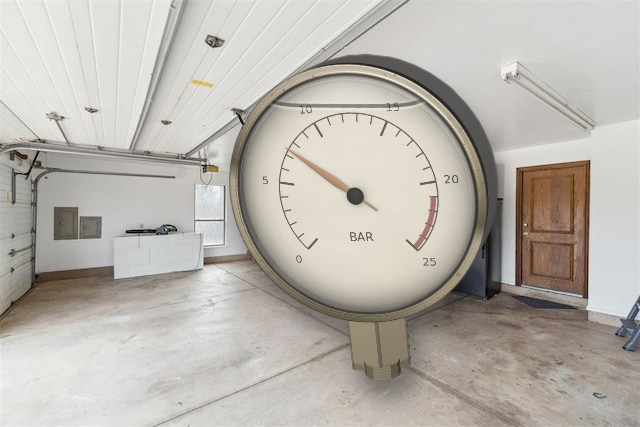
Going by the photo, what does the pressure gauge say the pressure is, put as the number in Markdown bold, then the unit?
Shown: **7.5** bar
